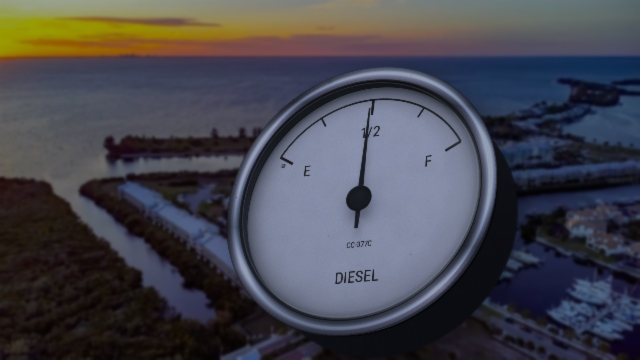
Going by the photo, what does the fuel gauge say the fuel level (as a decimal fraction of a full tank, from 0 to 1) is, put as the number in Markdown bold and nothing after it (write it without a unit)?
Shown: **0.5**
